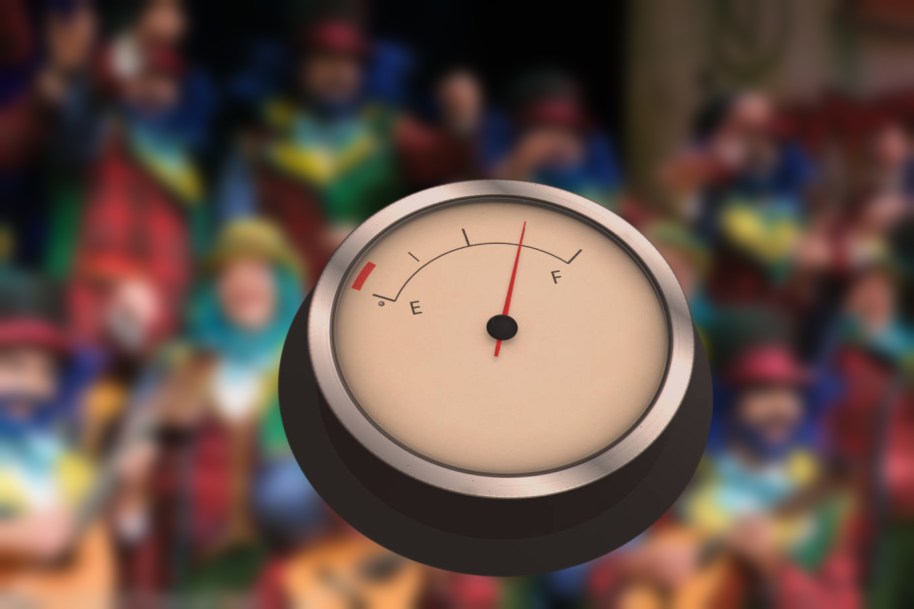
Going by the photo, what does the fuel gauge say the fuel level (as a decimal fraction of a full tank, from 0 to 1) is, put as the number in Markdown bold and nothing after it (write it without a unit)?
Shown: **0.75**
